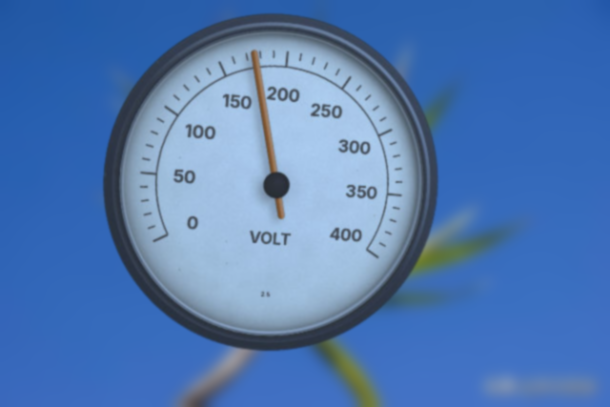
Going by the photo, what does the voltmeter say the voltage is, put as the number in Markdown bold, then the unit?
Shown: **175** V
